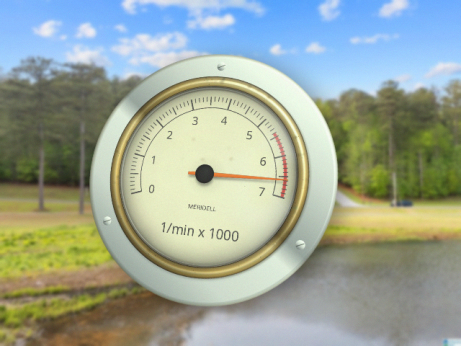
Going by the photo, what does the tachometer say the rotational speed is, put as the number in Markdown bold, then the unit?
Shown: **6600** rpm
